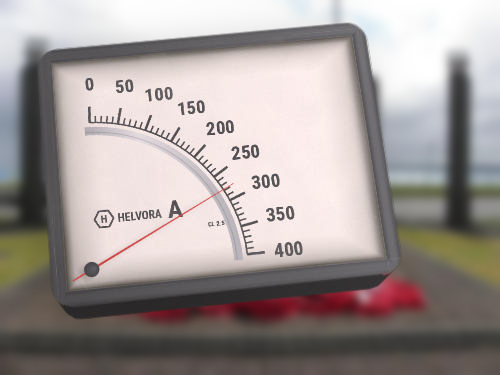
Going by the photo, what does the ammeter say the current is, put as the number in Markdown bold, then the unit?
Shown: **280** A
